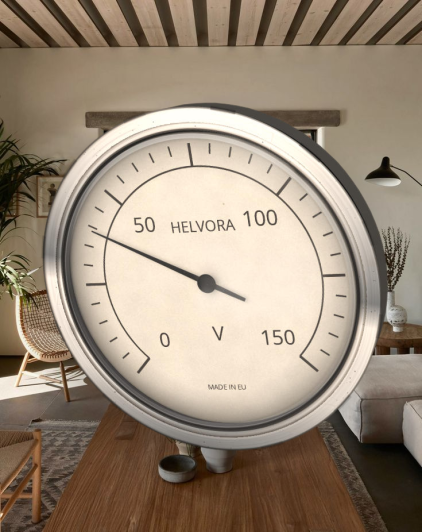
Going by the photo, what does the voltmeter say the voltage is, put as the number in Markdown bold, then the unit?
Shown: **40** V
